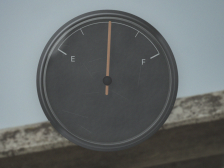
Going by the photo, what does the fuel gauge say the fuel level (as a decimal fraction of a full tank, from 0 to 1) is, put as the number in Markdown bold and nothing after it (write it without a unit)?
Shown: **0.5**
